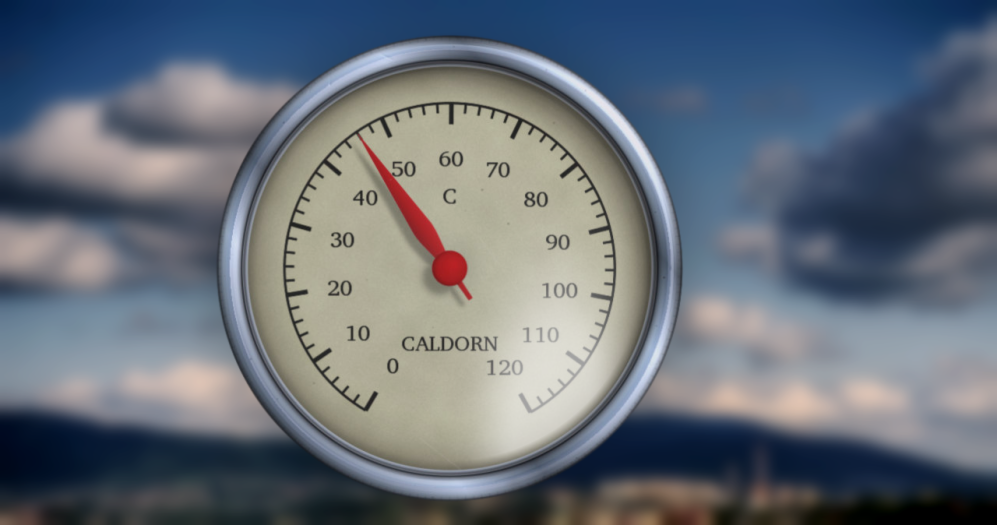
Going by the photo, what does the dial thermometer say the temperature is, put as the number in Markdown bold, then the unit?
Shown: **46** °C
